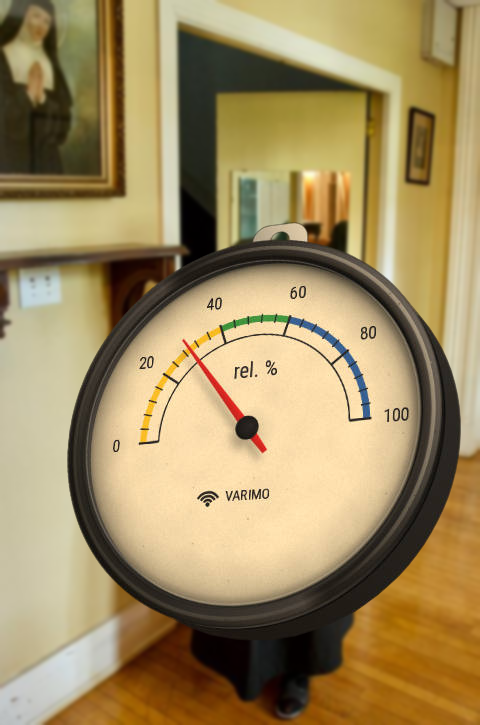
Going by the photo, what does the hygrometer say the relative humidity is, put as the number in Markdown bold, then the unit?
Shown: **30** %
